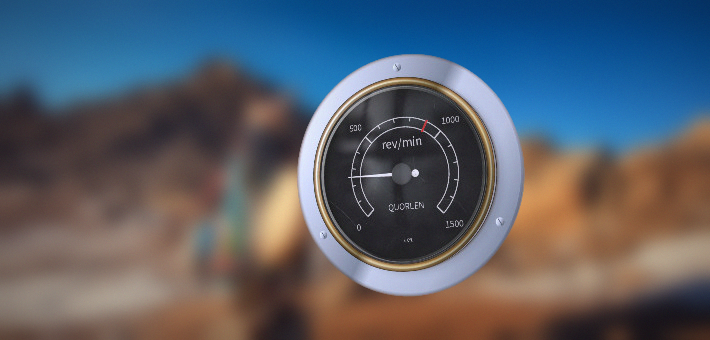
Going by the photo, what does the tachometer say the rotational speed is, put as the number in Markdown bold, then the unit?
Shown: **250** rpm
